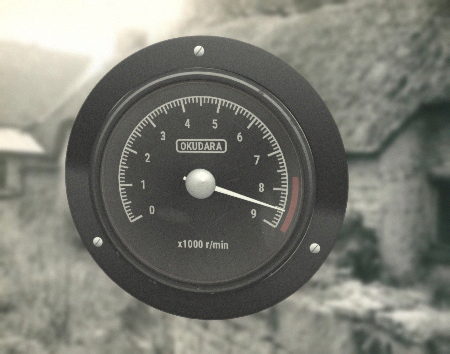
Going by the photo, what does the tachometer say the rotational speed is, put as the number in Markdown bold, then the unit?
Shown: **8500** rpm
